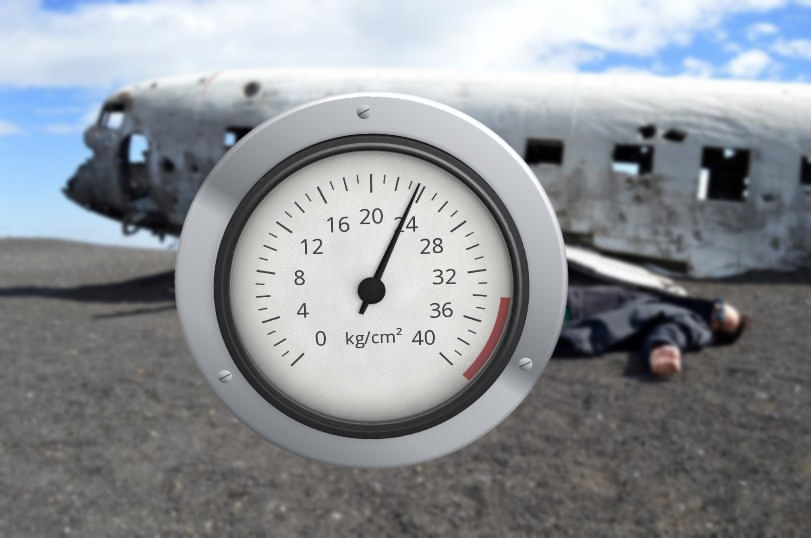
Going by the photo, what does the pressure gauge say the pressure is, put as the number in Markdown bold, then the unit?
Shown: **23.5** kg/cm²
